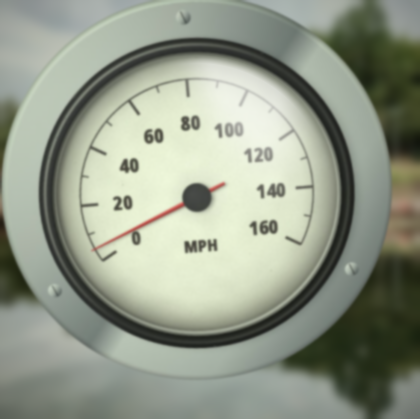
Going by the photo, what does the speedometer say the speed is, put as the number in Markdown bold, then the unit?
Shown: **5** mph
